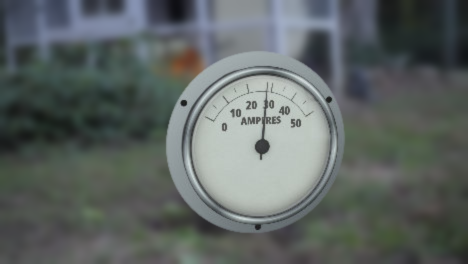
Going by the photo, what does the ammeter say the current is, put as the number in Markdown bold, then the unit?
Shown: **27.5** A
